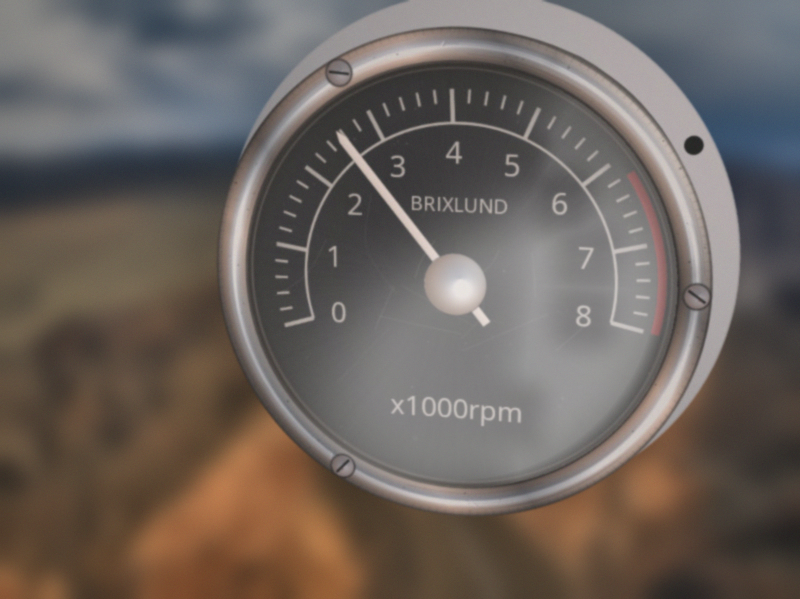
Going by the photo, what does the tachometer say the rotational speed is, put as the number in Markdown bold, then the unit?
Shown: **2600** rpm
